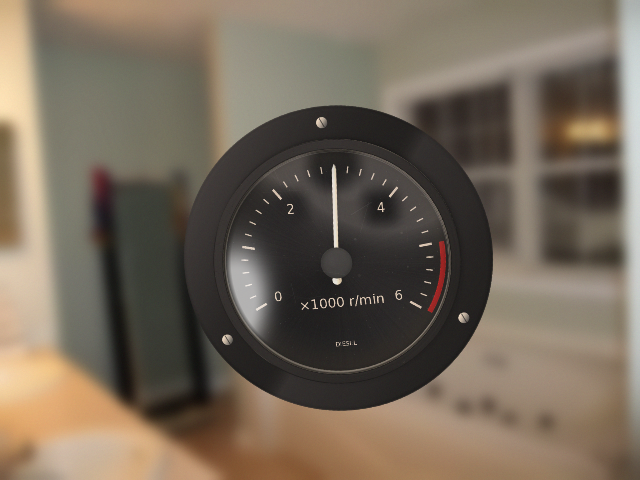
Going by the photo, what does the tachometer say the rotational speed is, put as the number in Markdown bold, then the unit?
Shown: **3000** rpm
